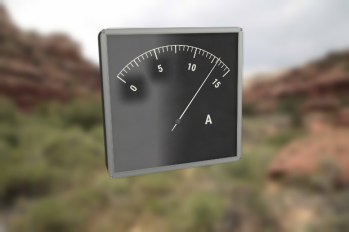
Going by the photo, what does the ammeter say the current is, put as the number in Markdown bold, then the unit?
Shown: **13** A
